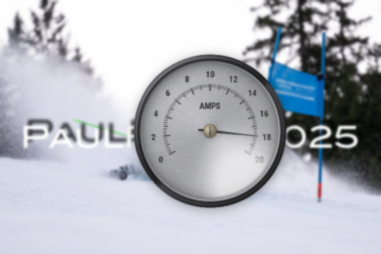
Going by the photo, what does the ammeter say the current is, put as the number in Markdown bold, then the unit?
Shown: **18** A
